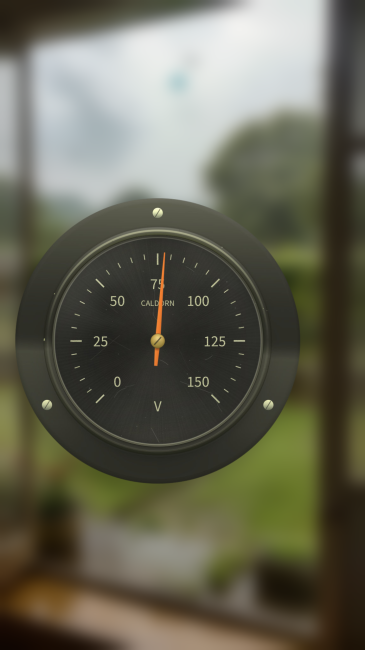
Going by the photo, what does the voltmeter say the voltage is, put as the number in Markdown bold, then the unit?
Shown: **77.5** V
